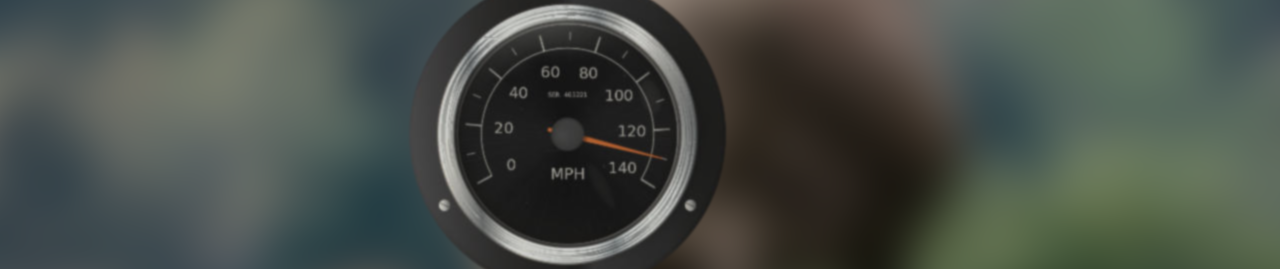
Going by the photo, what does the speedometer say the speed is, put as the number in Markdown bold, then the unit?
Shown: **130** mph
